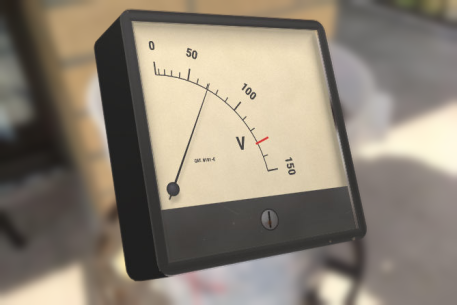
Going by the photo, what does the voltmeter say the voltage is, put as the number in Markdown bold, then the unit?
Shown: **70** V
